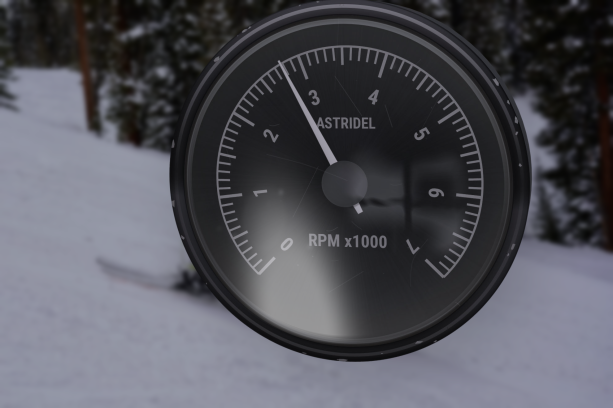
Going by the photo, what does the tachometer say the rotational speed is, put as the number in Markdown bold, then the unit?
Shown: **2800** rpm
